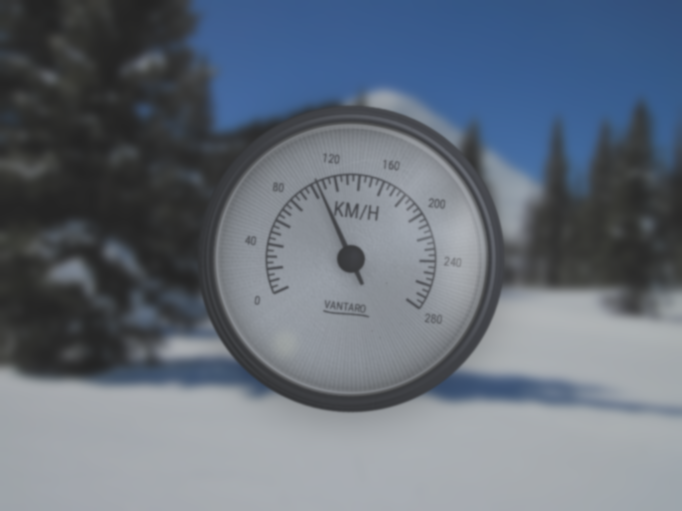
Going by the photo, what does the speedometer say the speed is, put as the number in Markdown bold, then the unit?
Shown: **105** km/h
